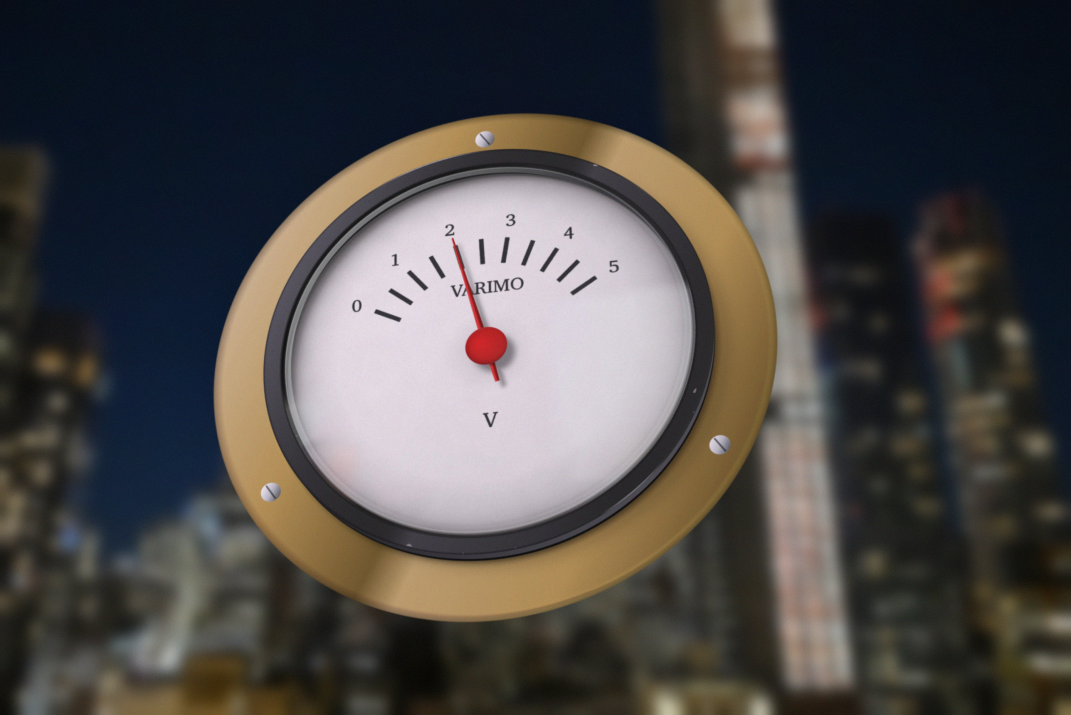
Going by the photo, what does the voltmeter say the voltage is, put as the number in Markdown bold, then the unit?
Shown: **2** V
